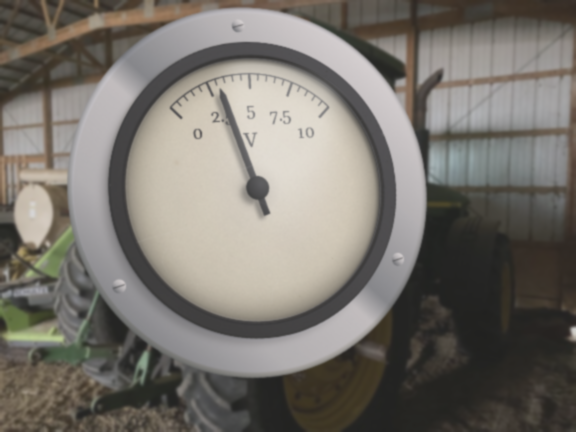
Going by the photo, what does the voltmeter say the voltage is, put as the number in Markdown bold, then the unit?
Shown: **3** V
